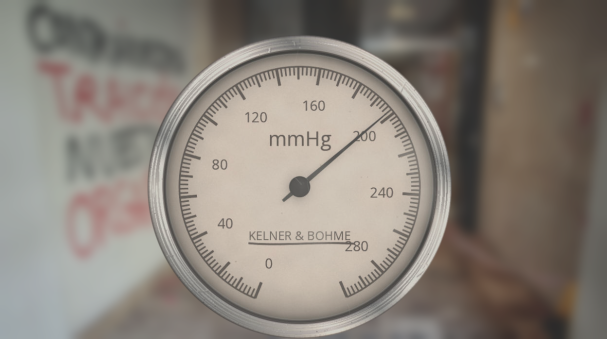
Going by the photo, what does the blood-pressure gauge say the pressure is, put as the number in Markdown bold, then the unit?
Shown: **198** mmHg
